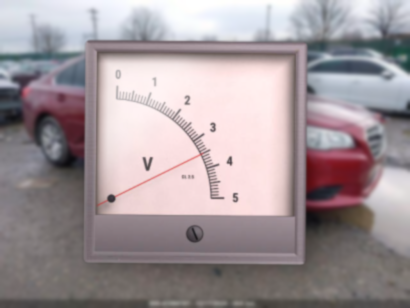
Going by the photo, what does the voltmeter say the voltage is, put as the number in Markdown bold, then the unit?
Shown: **3.5** V
